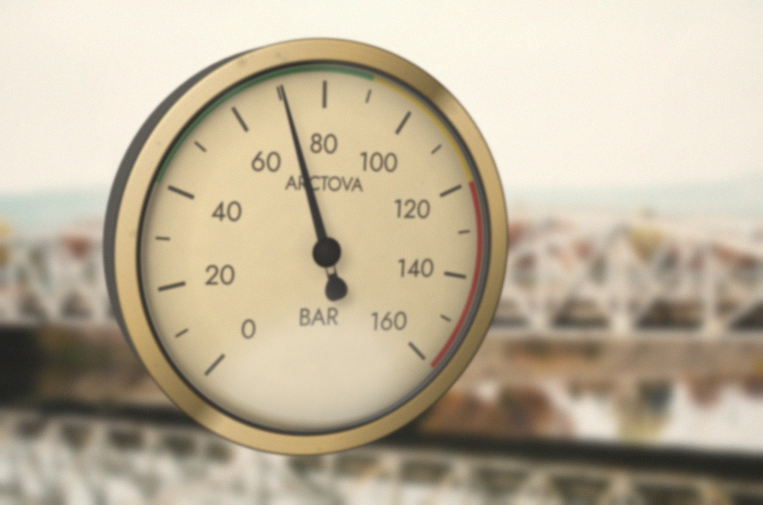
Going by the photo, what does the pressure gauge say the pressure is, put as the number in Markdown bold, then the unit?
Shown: **70** bar
